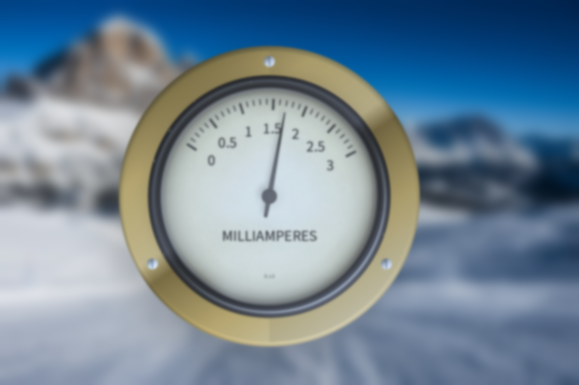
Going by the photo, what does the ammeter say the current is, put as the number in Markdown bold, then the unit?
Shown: **1.7** mA
